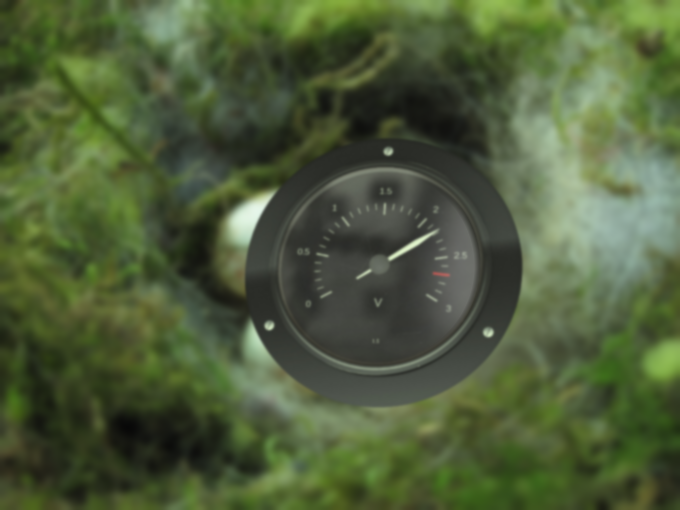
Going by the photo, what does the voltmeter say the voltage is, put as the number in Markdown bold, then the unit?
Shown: **2.2** V
